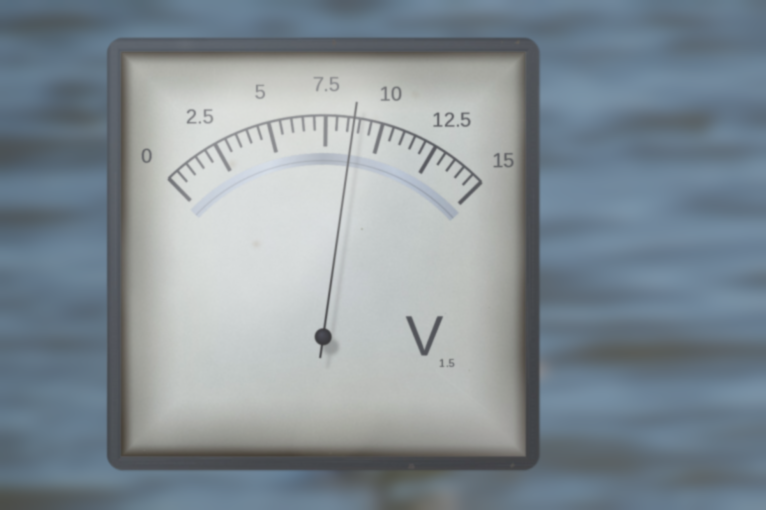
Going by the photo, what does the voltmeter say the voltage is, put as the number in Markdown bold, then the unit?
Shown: **8.75** V
